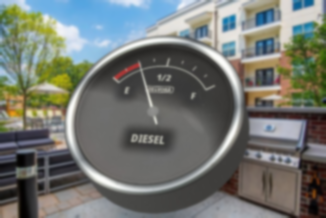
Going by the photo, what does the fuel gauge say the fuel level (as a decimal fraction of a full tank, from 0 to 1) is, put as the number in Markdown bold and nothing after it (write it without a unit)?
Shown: **0.25**
